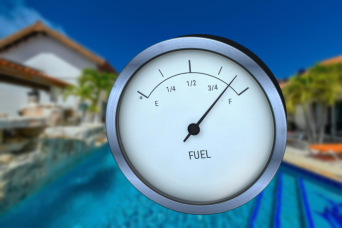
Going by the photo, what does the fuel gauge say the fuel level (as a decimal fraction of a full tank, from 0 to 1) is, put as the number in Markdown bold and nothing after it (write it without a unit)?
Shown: **0.875**
